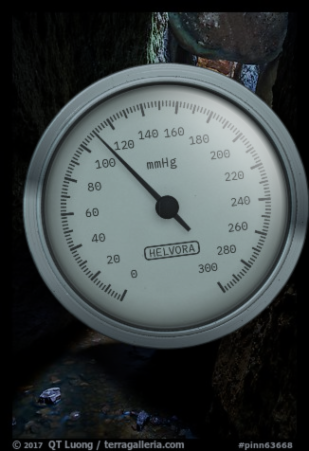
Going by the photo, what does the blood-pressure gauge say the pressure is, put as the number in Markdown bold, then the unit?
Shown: **110** mmHg
